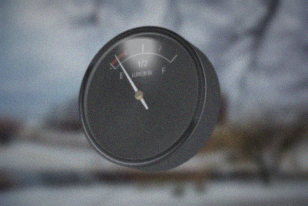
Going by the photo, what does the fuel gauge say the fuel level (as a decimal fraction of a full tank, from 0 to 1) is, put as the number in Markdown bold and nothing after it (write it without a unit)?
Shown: **0.125**
